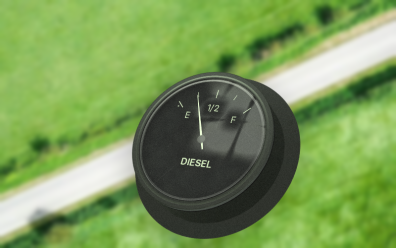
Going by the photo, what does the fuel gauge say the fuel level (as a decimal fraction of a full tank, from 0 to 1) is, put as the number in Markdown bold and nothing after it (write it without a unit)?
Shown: **0.25**
